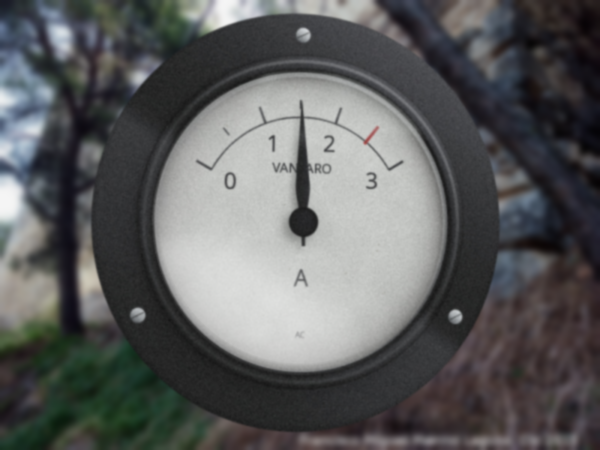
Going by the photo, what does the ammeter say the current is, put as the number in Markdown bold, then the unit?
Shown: **1.5** A
